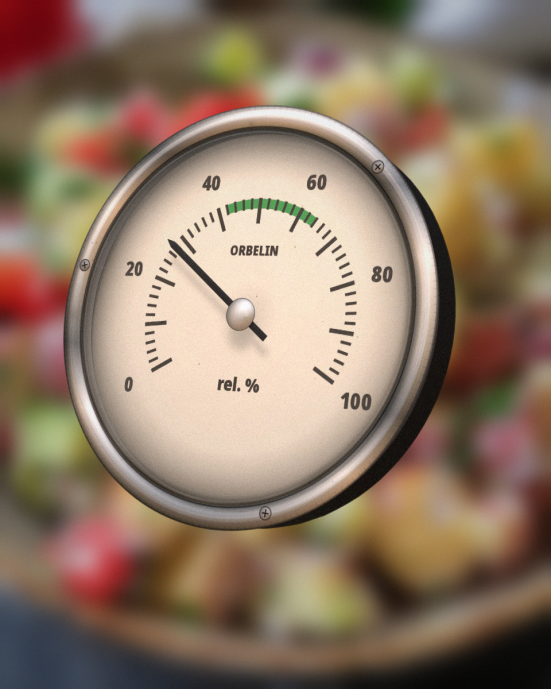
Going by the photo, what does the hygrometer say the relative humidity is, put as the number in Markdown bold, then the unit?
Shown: **28** %
